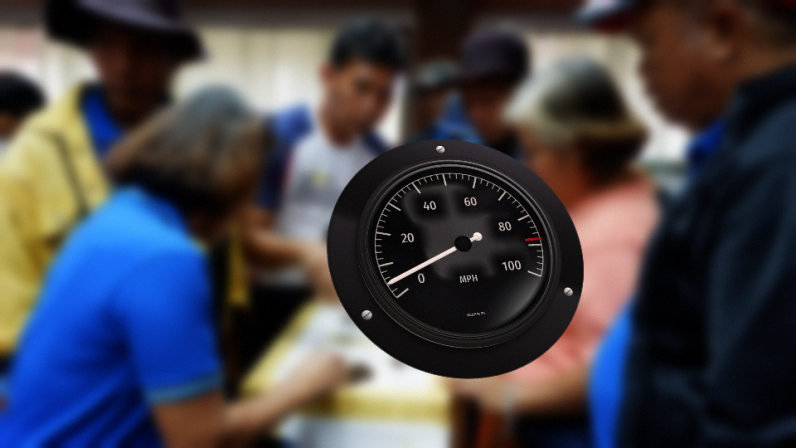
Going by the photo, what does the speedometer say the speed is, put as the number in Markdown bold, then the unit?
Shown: **4** mph
